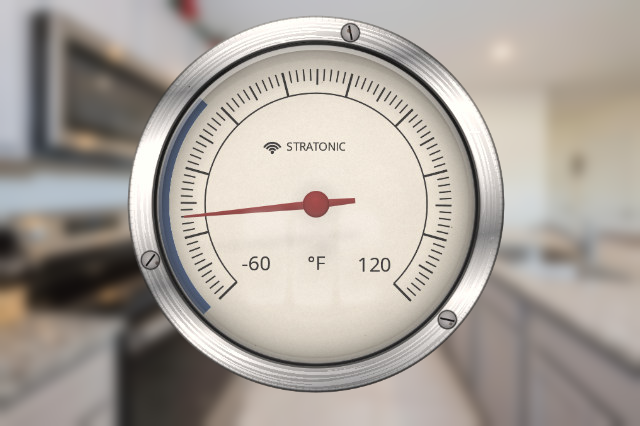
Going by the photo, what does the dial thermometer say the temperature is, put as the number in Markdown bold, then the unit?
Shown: **-34** °F
